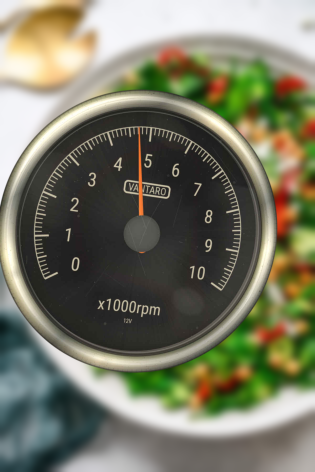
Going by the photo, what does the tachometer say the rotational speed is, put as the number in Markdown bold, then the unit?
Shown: **4700** rpm
